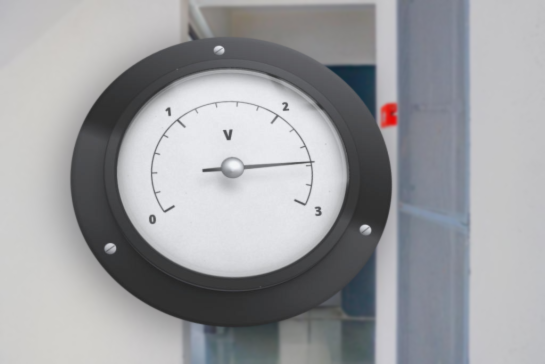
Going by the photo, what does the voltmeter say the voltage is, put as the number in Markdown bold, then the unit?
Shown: **2.6** V
